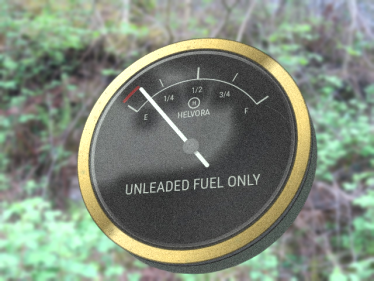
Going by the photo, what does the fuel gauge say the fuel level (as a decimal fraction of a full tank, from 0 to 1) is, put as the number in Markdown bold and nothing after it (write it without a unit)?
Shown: **0.125**
